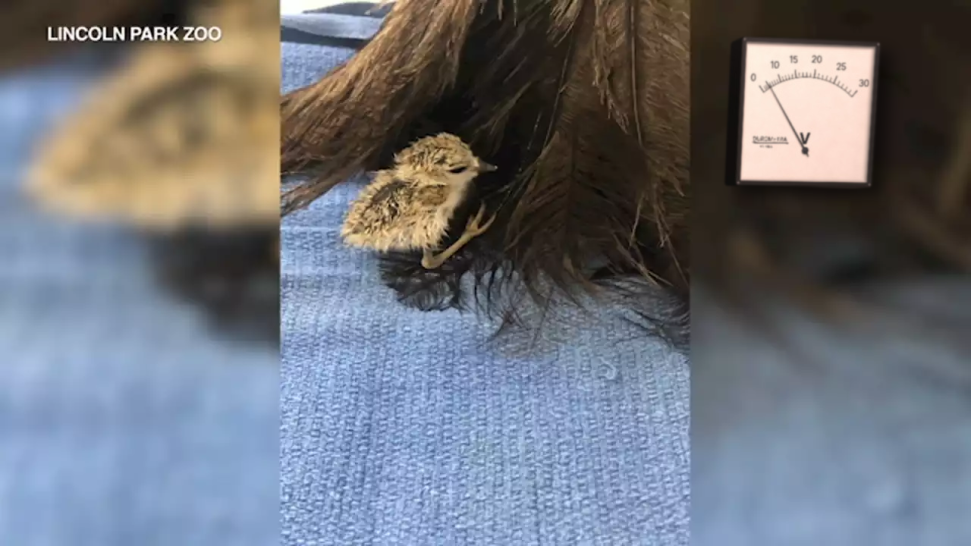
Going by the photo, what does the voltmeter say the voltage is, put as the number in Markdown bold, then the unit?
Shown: **5** V
